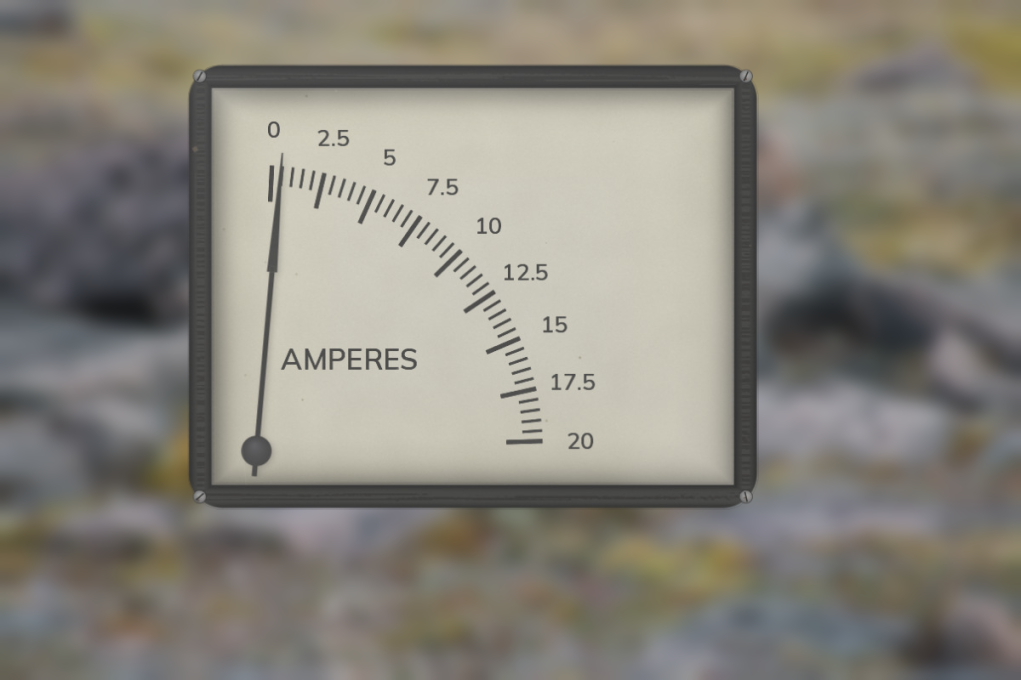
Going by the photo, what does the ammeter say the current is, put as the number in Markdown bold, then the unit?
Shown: **0.5** A
